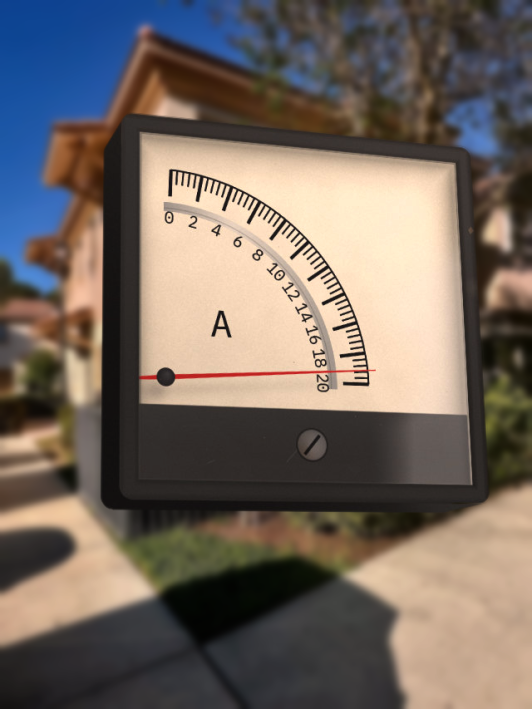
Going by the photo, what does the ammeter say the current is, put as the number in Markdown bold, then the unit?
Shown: **19.2** A
